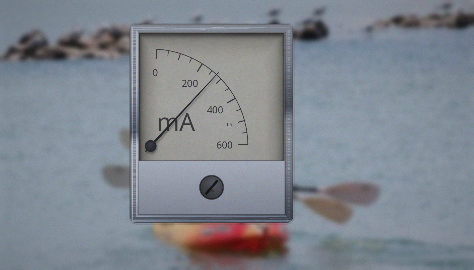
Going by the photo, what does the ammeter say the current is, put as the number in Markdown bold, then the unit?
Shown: **275** mA
